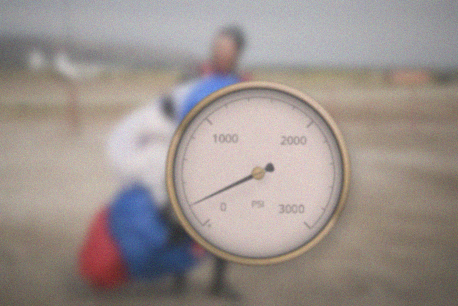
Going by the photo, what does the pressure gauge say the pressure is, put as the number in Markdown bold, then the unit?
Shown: **200** psi
